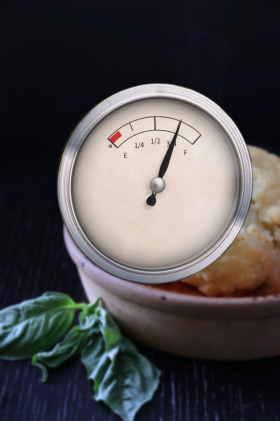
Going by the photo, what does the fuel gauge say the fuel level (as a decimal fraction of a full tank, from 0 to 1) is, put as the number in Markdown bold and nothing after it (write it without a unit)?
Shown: **0.75**
